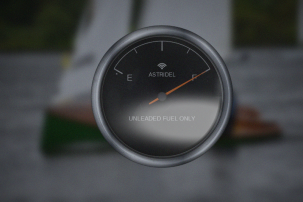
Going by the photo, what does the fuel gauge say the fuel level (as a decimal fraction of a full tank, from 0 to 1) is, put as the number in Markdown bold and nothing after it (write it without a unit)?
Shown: **1**
